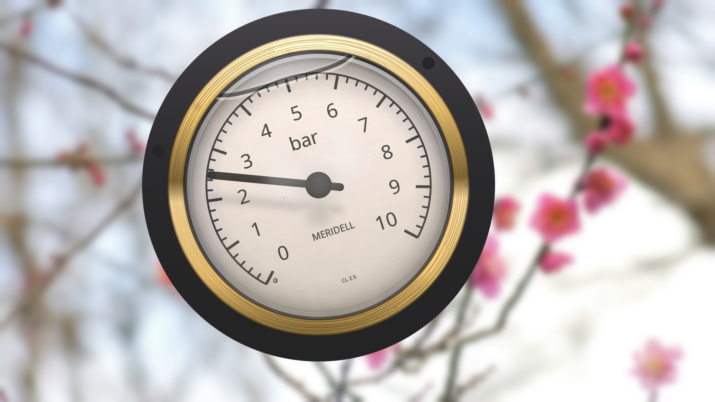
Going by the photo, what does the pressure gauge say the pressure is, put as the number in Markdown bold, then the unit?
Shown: **2.5** bar
